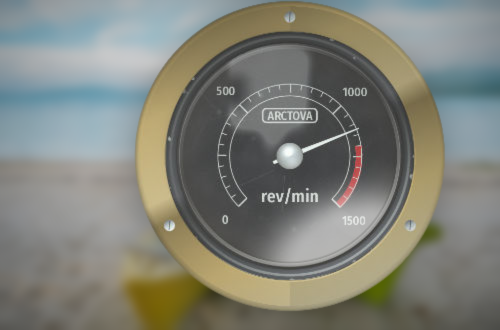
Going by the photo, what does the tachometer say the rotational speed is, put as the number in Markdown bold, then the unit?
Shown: **1125** rpm
